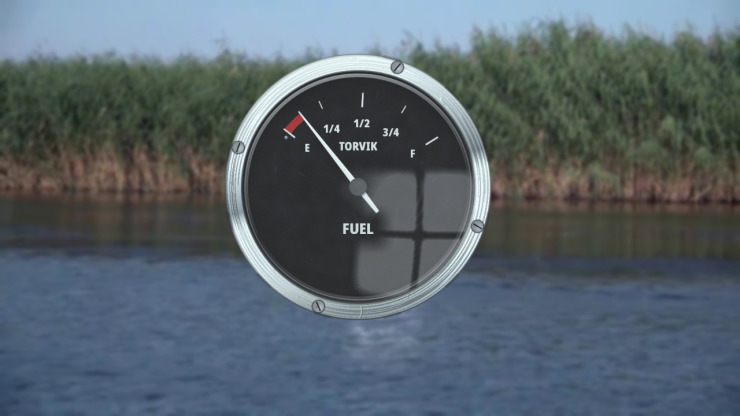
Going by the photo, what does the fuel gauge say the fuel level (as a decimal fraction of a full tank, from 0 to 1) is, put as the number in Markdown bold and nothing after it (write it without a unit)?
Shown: **0.125**
